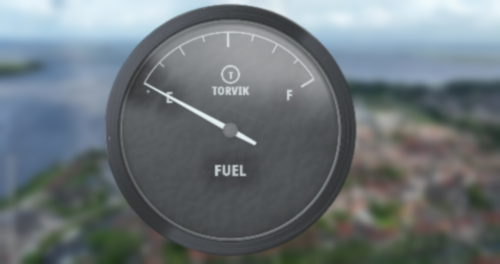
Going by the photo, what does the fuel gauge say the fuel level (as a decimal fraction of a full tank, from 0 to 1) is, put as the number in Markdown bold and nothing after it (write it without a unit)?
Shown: **0**
